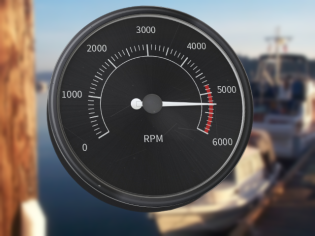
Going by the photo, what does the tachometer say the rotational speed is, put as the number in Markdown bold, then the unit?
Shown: **5300** rpm
